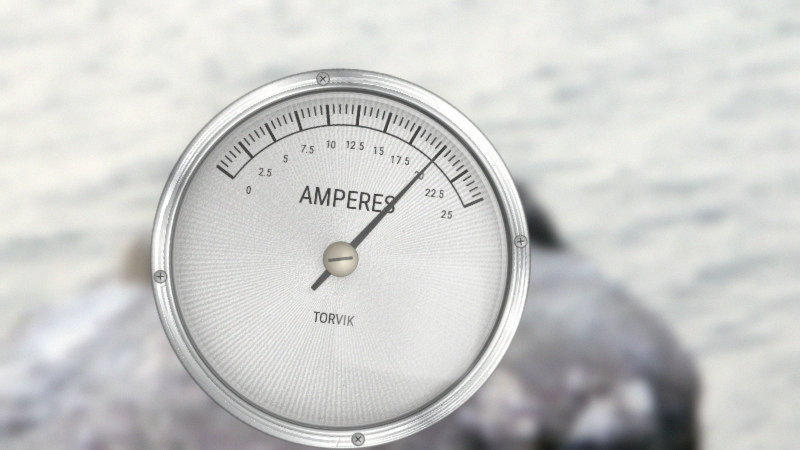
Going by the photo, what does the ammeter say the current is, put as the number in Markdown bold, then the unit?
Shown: **20** A
